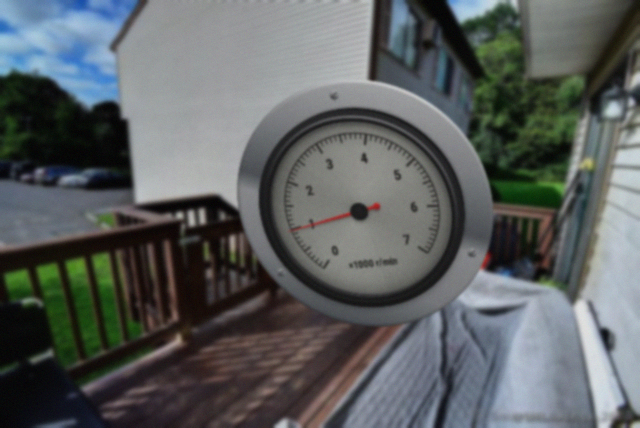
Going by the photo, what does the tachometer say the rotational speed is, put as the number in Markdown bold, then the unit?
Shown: **1000** rpm
